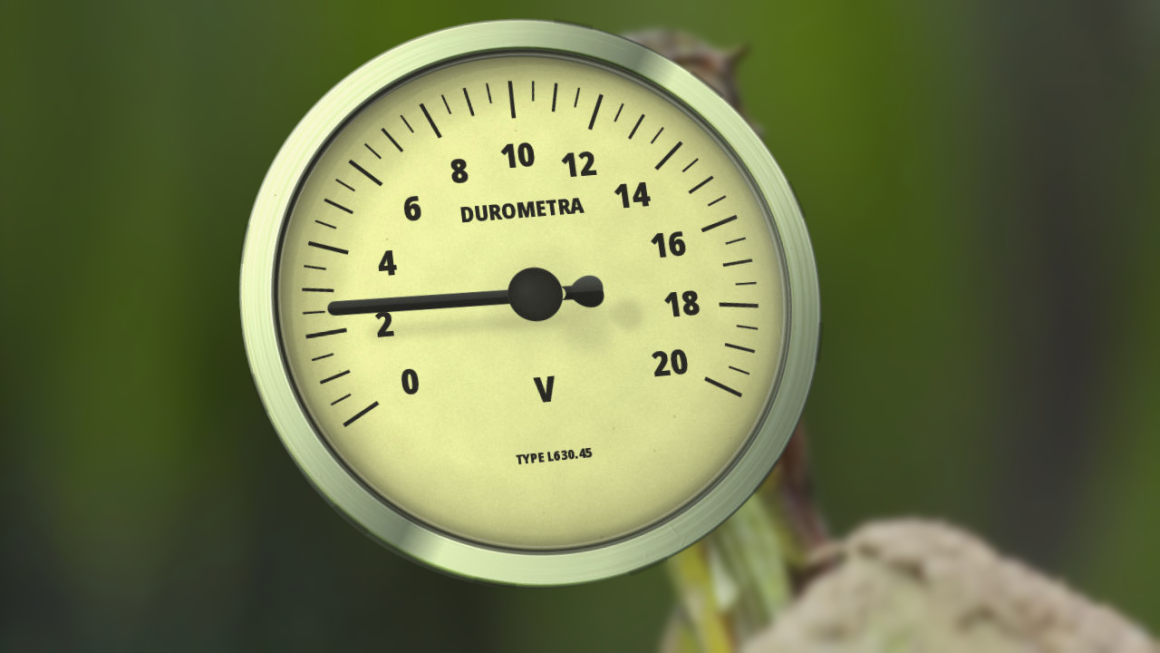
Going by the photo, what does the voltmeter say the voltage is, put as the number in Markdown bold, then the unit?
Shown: **2.5** V
